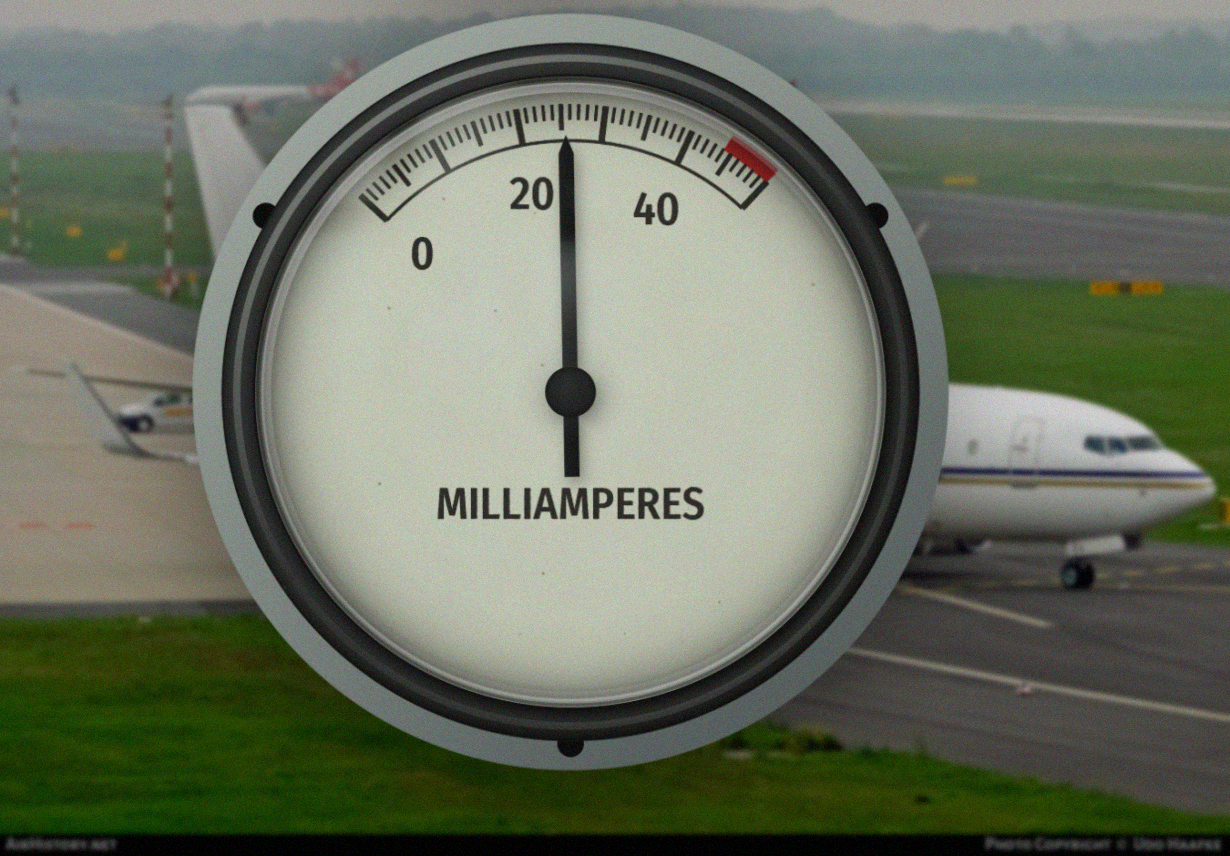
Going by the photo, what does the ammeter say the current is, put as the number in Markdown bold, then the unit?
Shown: **25.5** mA
